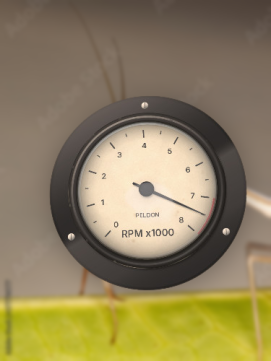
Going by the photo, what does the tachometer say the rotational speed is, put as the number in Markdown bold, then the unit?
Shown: **7500** rpm
